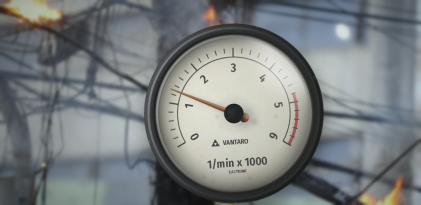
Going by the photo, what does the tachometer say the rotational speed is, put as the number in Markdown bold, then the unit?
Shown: **1300** rpm
